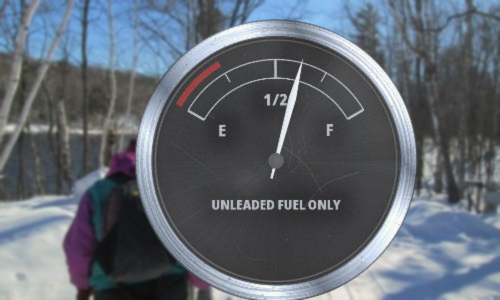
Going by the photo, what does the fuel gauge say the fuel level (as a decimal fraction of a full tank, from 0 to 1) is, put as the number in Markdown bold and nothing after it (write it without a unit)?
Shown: **0.625**
